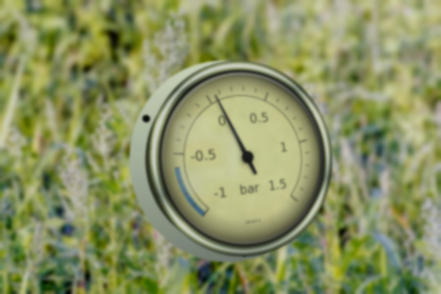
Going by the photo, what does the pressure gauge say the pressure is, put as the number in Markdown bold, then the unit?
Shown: **0.05** bar
